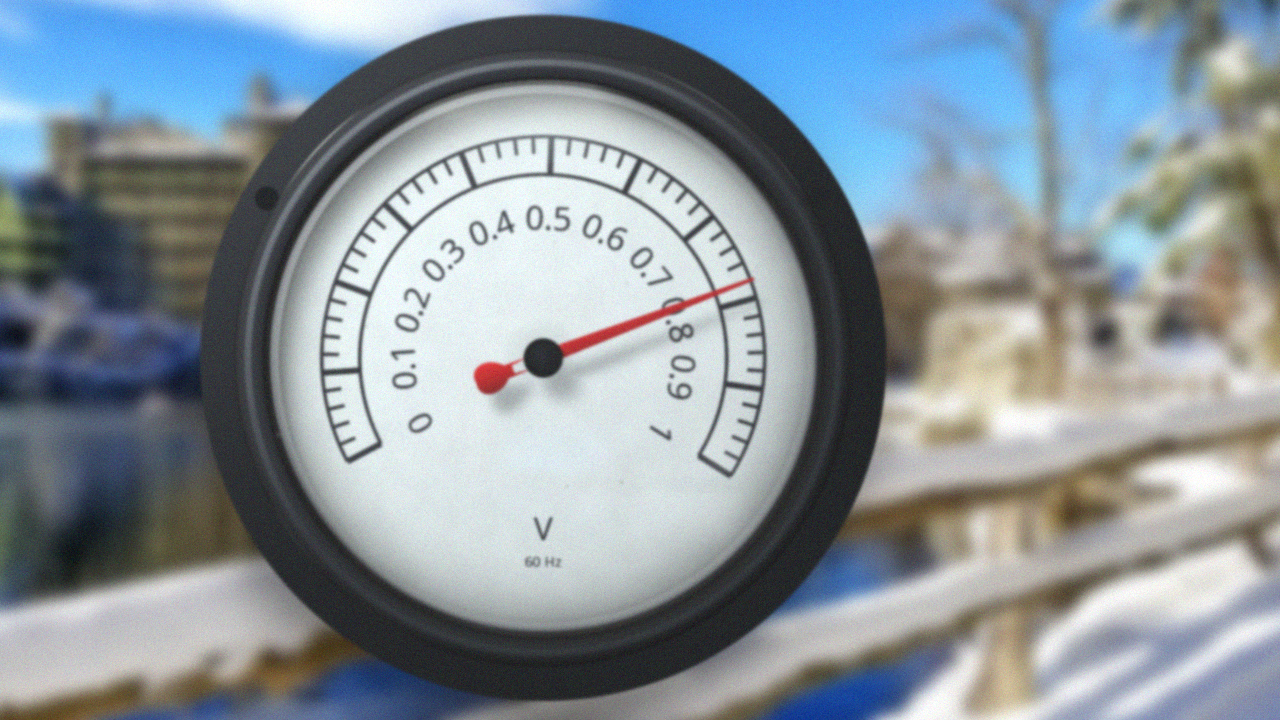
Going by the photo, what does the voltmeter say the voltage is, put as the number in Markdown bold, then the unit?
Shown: **0.78** V
